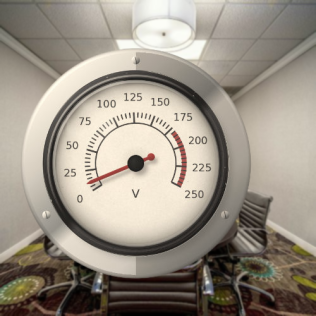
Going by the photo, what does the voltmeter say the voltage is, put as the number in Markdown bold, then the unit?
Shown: **10** V
